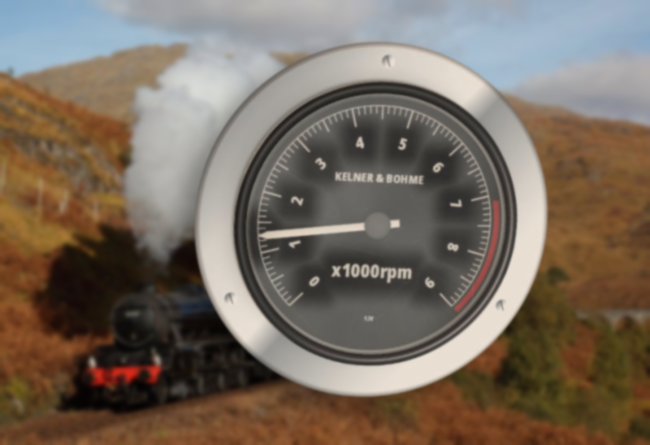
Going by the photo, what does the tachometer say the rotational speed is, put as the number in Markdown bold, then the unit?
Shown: **1300** rpm
